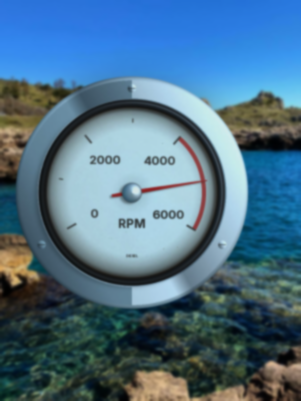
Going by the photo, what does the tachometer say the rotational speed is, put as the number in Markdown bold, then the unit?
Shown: **5000** rpm
